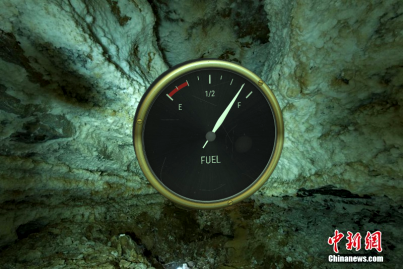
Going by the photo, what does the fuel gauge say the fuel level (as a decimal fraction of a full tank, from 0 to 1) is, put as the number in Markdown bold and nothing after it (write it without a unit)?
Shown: **0.875**
